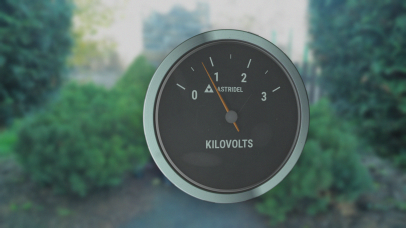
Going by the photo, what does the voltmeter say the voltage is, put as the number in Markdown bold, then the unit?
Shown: **0.75** kV
